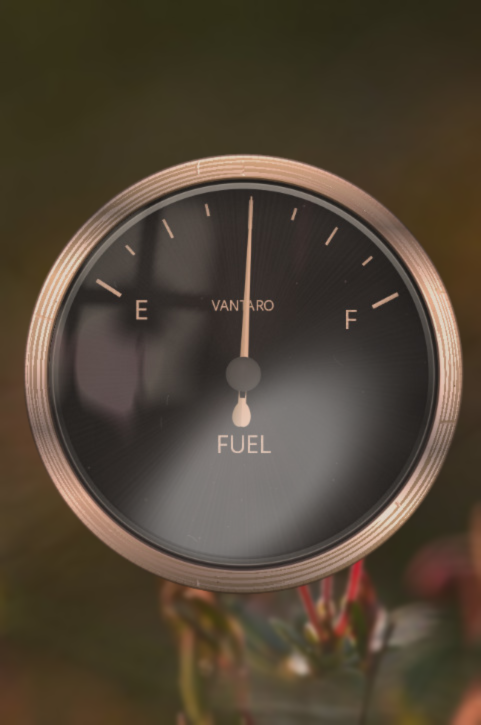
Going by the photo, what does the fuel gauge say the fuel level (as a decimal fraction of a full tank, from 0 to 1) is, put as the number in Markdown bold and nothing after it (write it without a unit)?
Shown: **0.5**
